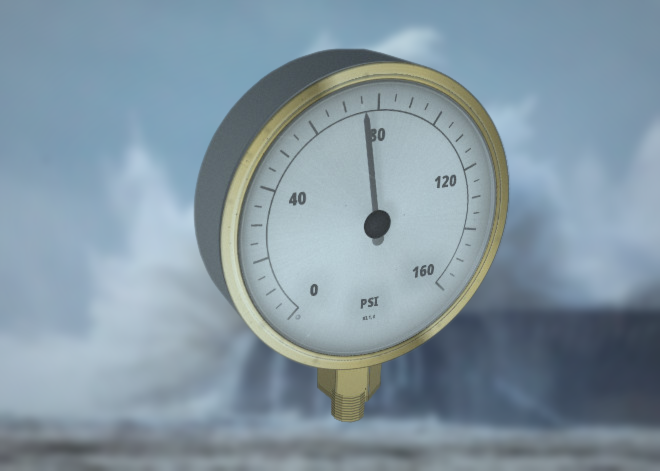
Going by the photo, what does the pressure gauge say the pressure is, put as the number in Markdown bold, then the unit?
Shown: **75** psi
